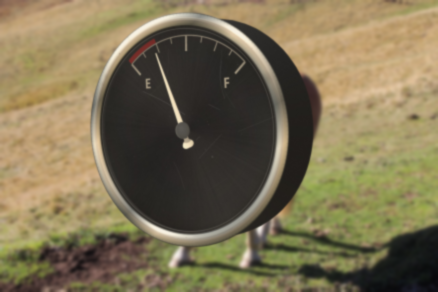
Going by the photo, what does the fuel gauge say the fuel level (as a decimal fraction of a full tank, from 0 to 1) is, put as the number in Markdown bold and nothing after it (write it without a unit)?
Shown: **0.25**
